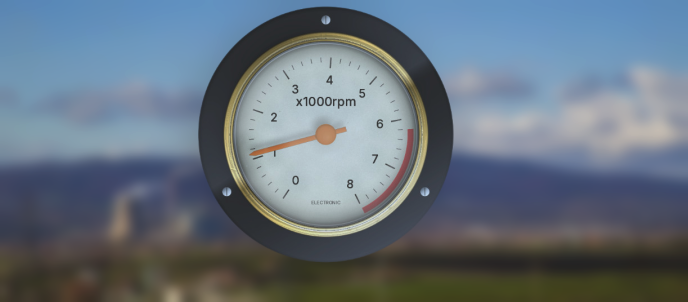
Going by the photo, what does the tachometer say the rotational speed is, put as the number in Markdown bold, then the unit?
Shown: **1100** rpm
